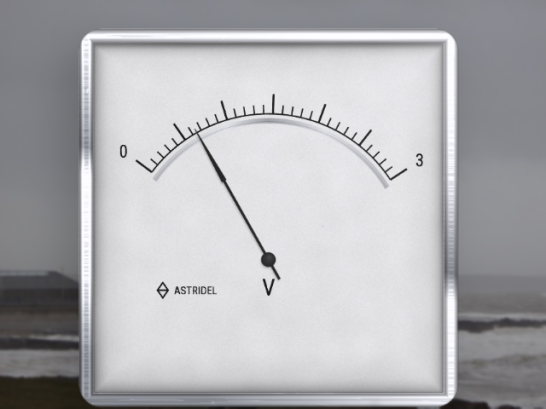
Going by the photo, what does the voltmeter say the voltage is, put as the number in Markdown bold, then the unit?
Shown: **0.65** V
